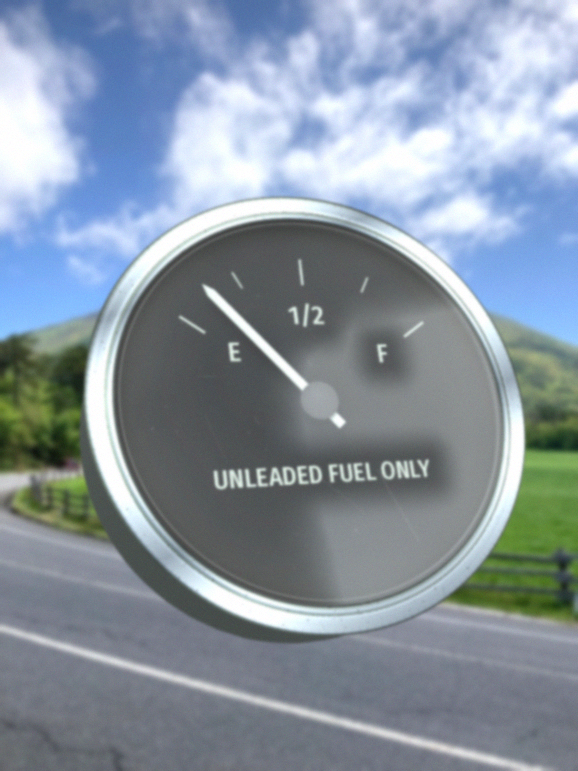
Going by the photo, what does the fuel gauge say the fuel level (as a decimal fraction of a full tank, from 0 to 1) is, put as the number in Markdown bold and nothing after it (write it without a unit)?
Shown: **0.125**
